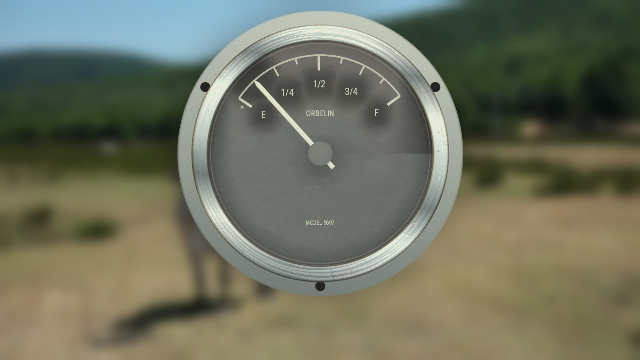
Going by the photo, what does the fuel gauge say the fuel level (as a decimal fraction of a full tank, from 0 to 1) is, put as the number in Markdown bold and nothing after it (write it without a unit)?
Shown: **0.125**
